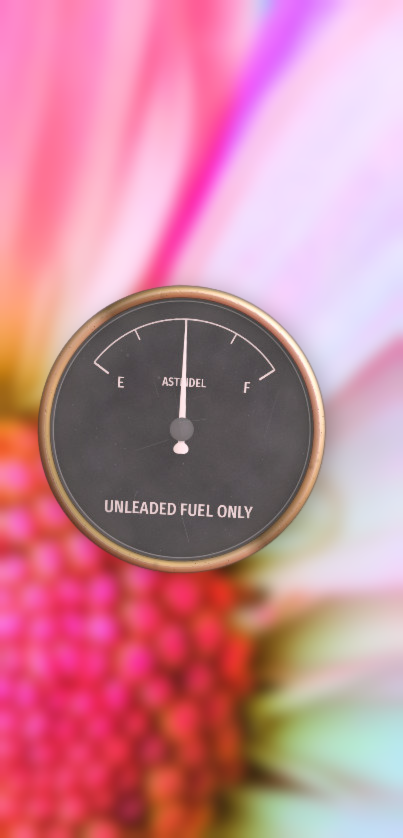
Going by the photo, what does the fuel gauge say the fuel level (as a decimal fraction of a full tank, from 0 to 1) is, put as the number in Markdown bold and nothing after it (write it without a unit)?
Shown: **0.5**
